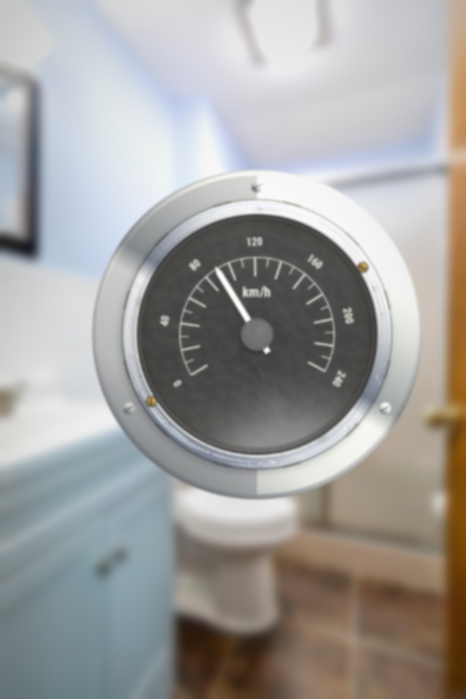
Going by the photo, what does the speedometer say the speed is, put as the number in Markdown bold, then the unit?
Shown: **90** km/h
